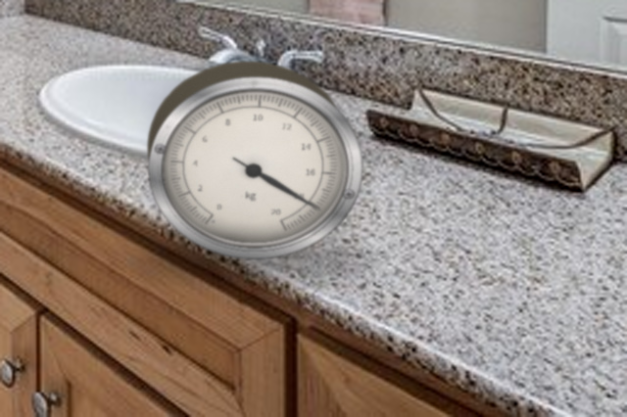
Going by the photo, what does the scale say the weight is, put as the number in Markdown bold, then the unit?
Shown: **18** kg
